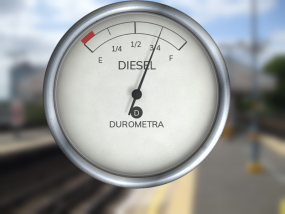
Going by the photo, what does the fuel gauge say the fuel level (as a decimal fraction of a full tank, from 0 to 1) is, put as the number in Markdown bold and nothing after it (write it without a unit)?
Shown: **0.75**
